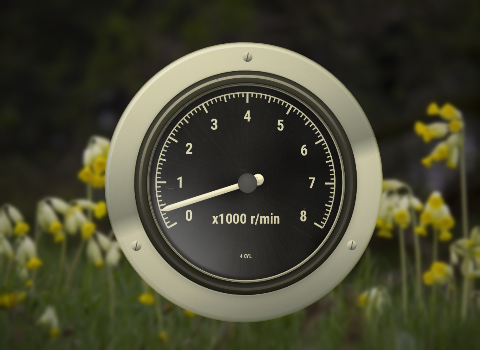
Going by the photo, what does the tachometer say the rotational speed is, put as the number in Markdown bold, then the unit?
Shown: **400** rpm
